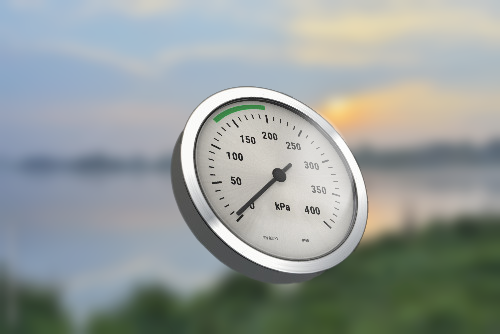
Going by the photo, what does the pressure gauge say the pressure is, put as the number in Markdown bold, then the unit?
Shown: **5** kPa
